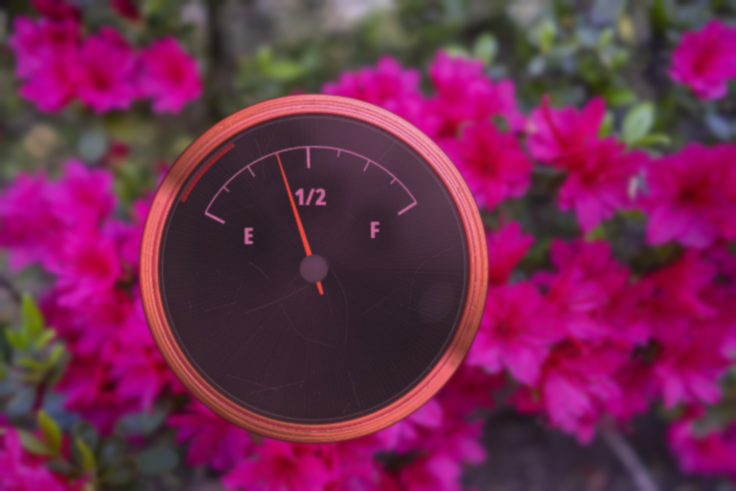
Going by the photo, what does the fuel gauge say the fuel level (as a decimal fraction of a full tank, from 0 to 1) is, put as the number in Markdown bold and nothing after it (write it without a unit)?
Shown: **0.375**
